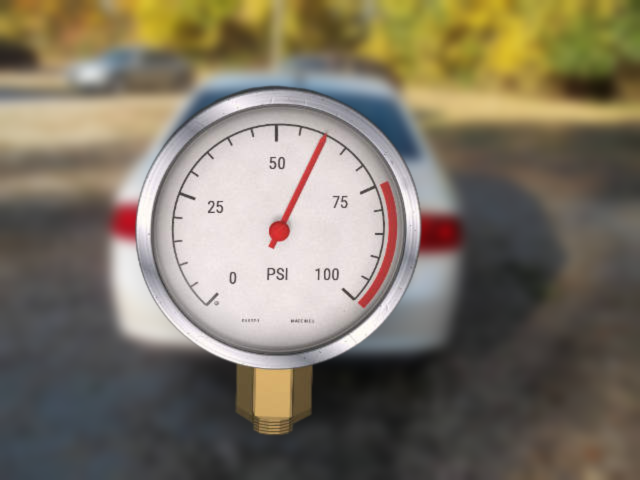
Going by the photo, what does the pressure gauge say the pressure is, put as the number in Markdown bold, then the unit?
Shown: **60** psi
